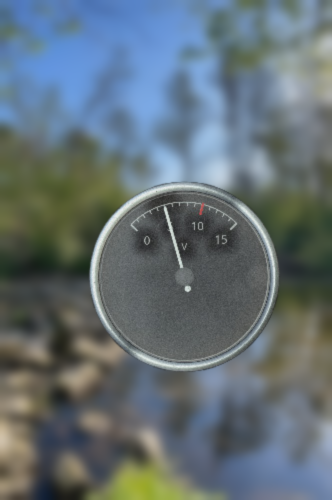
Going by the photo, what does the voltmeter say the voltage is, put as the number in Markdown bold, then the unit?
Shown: **5** V
